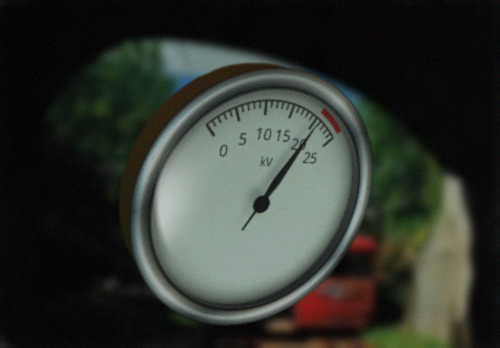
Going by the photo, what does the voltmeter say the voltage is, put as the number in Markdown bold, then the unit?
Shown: **20** kV
